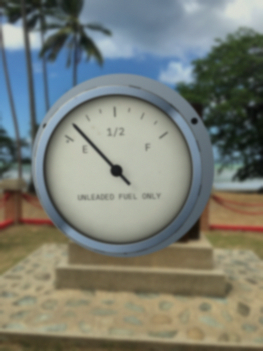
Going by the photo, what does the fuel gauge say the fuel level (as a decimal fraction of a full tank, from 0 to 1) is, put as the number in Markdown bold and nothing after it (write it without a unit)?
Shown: **0.125**
